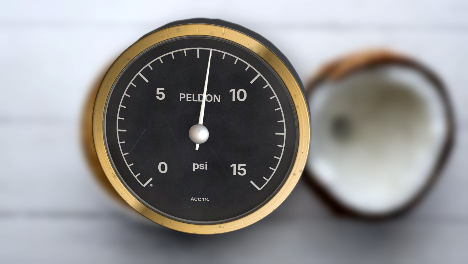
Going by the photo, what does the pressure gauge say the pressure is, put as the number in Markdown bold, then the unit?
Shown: **8** psi
